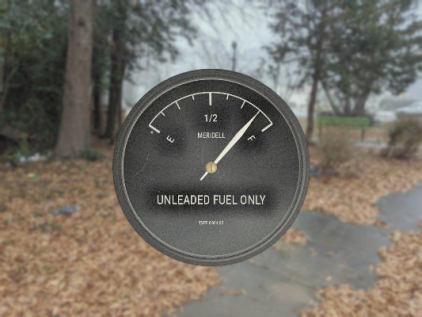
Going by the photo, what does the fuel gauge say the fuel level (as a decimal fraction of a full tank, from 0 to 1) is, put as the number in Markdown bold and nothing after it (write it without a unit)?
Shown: **0.875**
